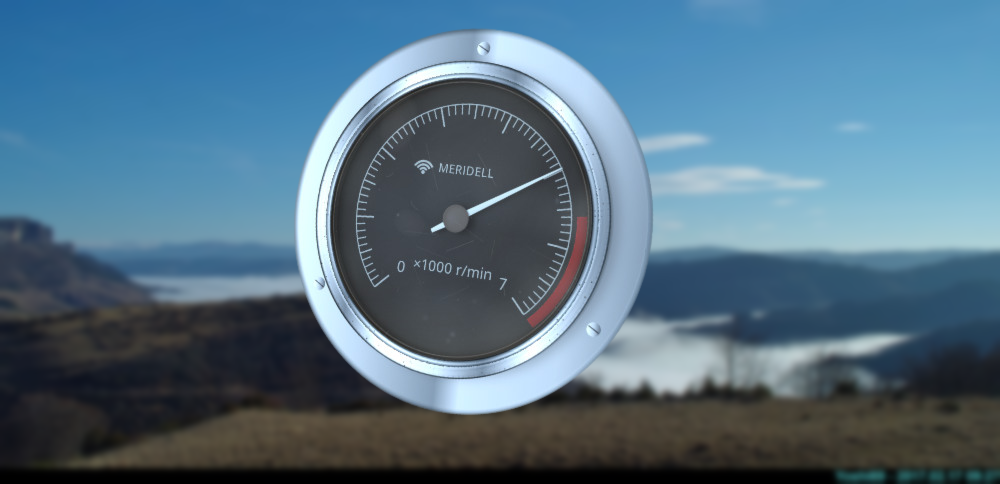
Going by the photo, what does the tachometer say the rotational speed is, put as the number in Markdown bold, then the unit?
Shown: **5000** rpm
